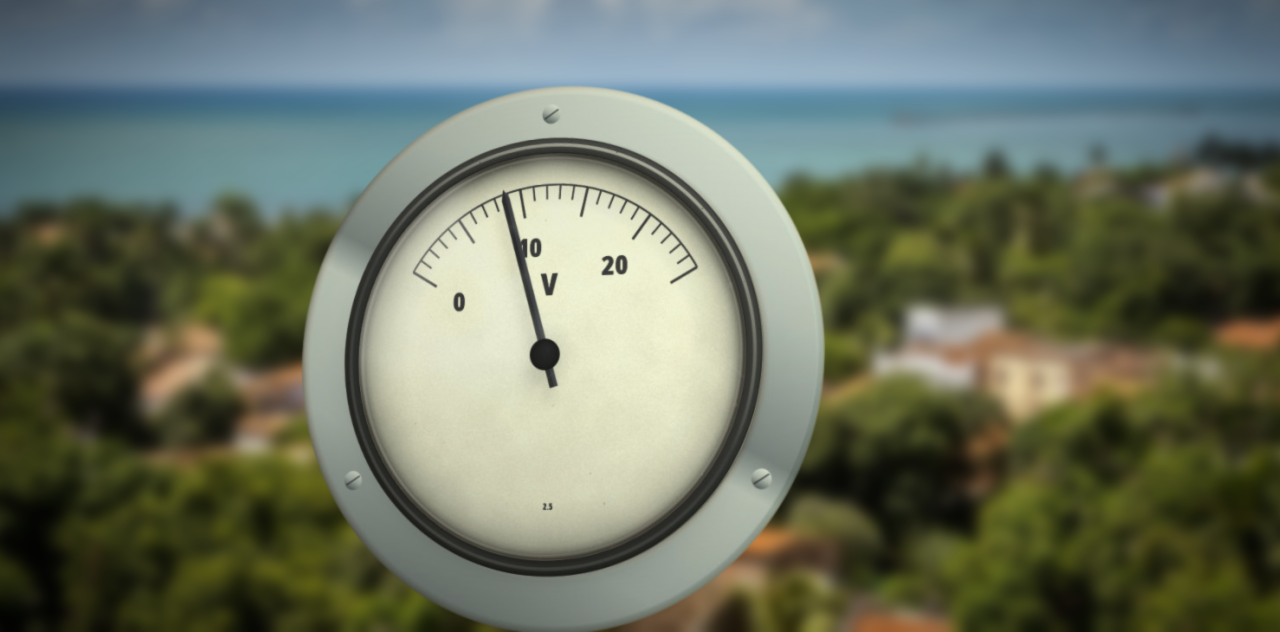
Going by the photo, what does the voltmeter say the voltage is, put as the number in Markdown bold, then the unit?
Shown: **9** V
